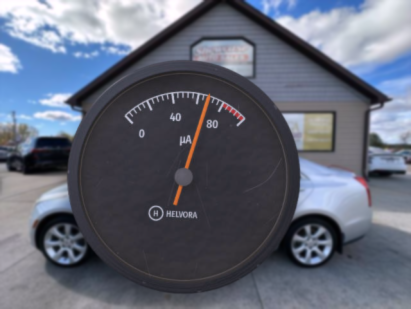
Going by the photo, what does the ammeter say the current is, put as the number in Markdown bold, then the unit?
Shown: **68** µA
